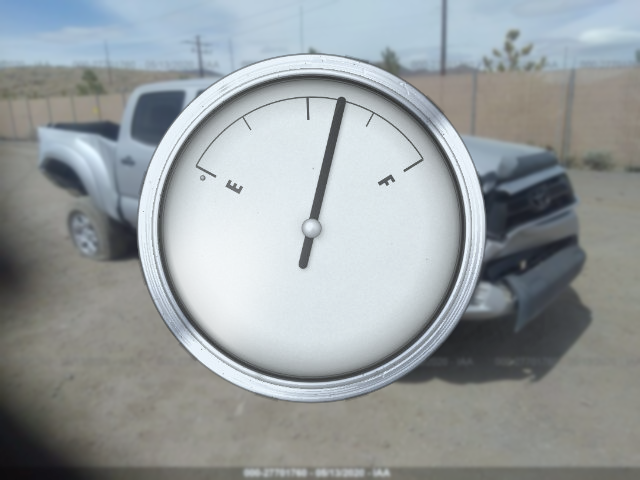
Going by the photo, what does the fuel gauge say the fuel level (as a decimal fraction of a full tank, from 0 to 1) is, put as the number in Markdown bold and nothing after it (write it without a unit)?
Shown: **0.625**
